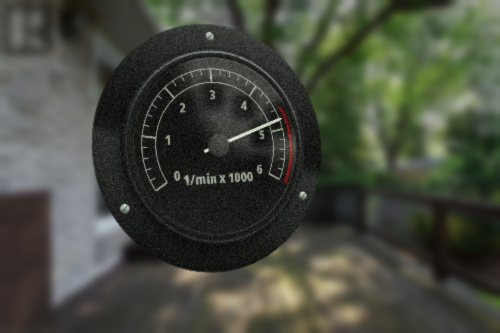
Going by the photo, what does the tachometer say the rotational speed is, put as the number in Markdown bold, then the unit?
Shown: **4800** rpm
